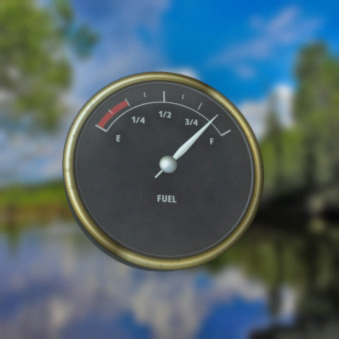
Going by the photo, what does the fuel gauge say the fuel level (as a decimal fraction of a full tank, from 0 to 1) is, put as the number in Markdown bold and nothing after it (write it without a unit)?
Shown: **0.875**
